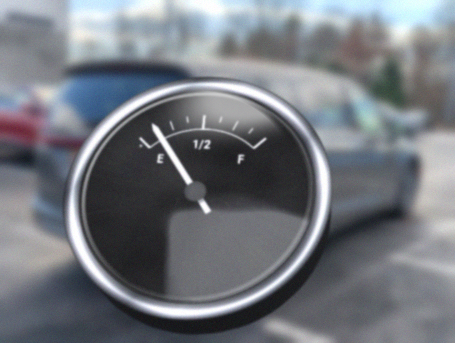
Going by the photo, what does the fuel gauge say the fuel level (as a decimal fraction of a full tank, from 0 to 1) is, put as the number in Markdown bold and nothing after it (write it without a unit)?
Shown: **0.125**
